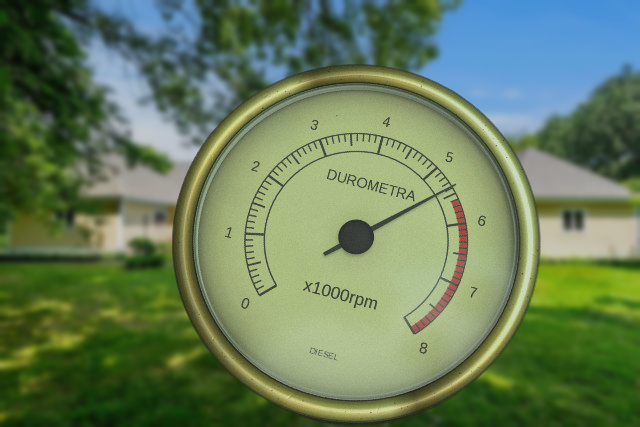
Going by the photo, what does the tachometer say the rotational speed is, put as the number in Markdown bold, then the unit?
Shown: **5400** rpm
